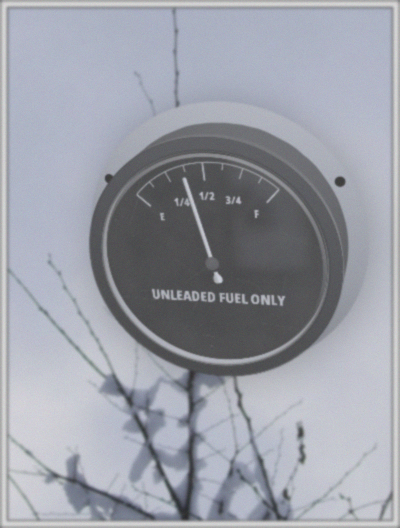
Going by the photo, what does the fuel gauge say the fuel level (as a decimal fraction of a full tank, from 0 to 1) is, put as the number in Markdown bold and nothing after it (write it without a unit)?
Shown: **0.375**
